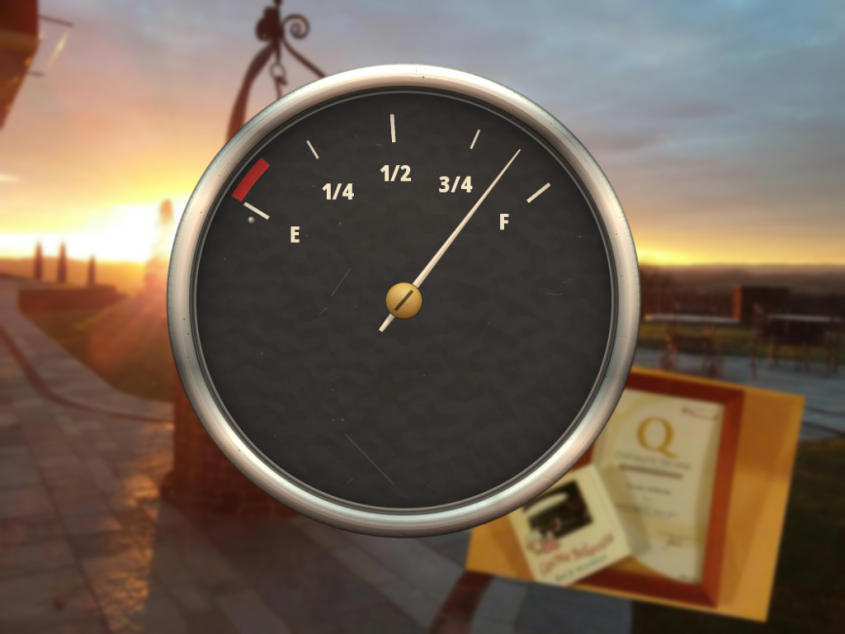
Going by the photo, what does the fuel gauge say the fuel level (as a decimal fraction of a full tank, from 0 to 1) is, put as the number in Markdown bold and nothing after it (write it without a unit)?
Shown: **0.875**
